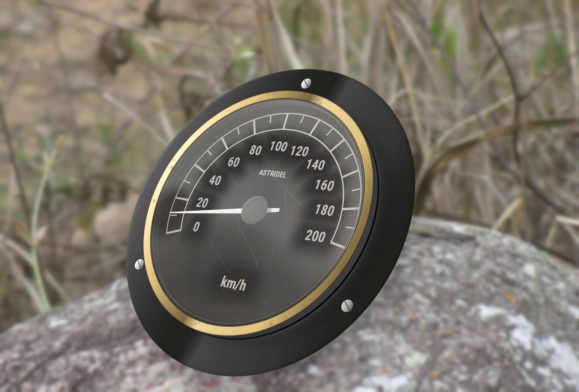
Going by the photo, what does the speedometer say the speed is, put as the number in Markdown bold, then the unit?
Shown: **10** km/h
